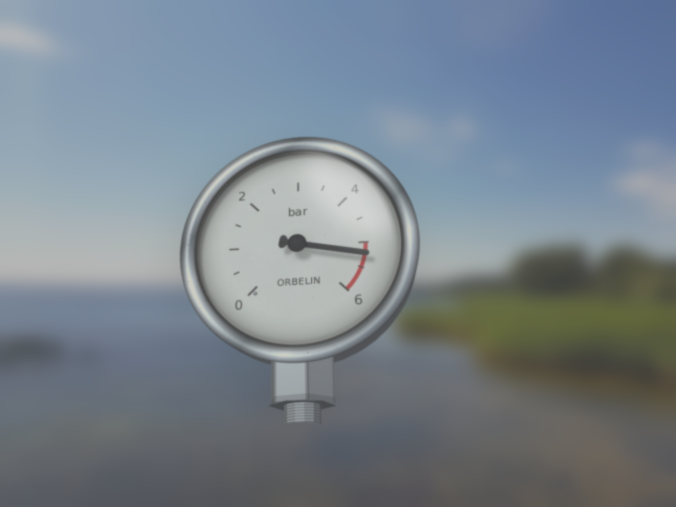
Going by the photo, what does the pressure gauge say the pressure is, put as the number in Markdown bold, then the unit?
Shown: **5.25** bar
